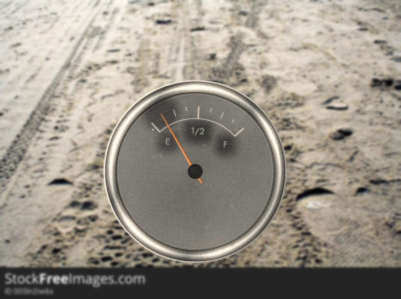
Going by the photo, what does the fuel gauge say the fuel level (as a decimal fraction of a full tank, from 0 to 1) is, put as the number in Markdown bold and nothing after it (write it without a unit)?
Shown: **0.125**
